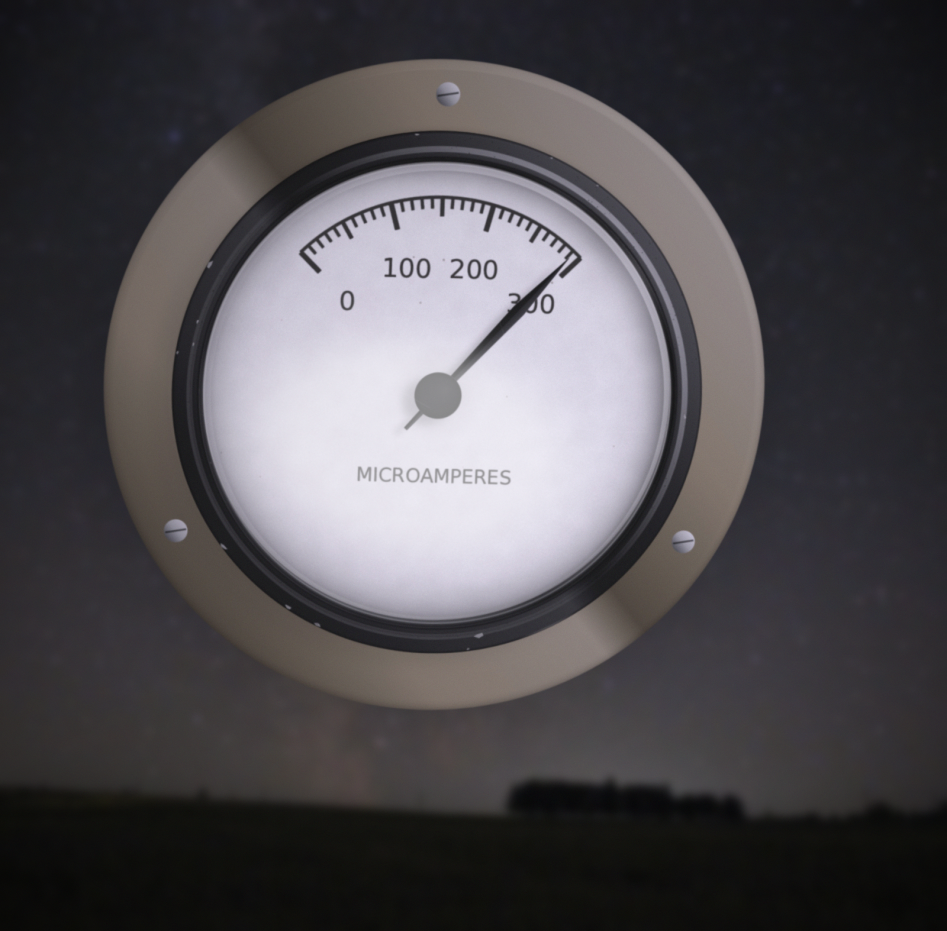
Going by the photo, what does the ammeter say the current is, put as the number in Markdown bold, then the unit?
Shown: **290** µA
